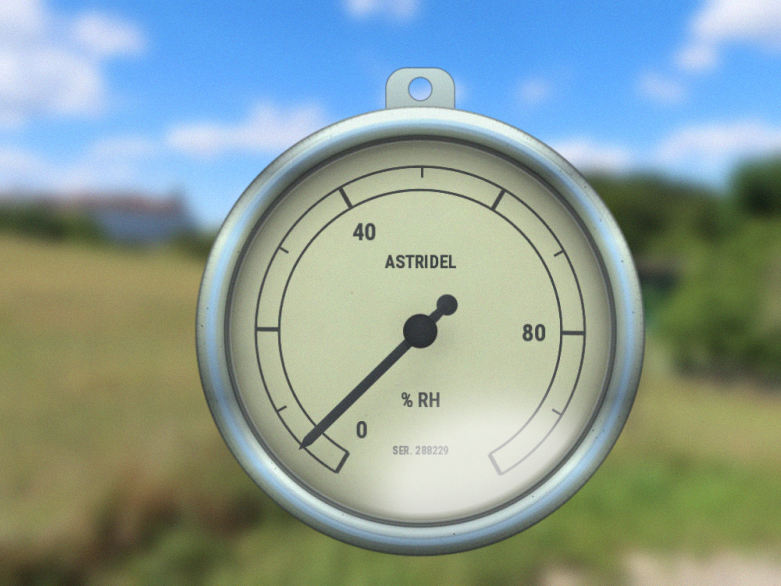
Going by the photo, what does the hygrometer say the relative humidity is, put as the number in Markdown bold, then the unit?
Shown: **5** %
